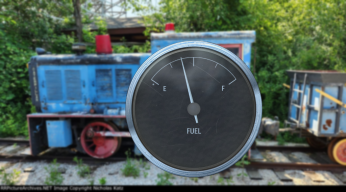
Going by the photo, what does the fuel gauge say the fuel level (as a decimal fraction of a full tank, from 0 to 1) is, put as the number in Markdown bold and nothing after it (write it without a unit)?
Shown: **0.375**
